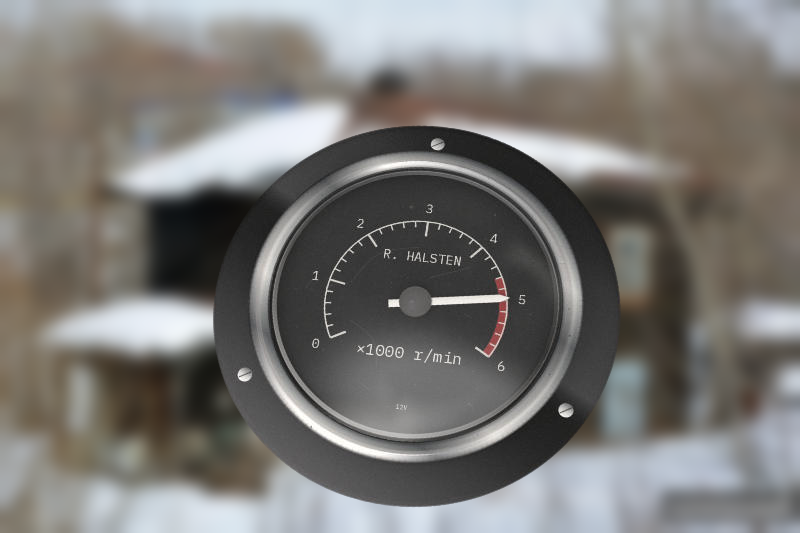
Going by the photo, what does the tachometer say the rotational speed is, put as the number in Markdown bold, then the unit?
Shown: **5000** rpm
